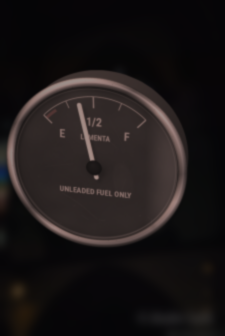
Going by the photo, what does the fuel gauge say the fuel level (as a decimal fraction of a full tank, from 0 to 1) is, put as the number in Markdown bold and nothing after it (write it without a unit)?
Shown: **0.375**
